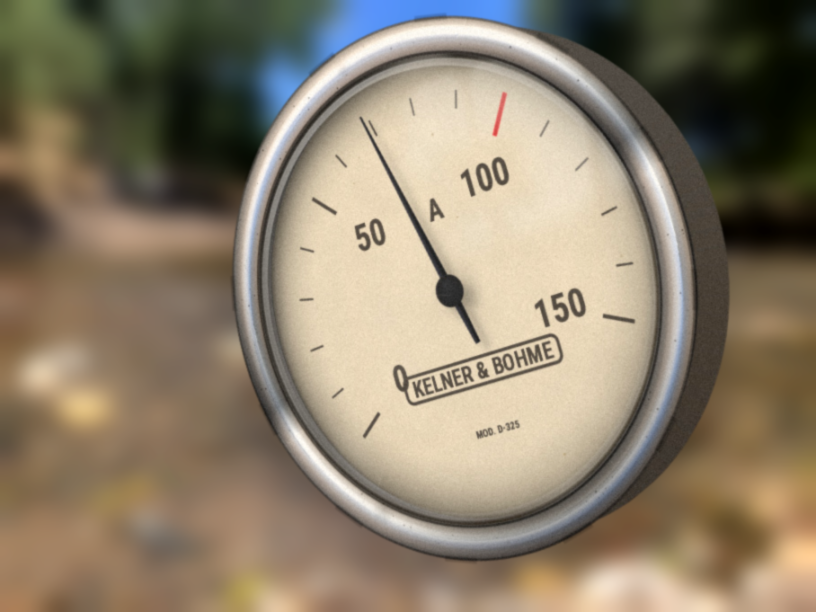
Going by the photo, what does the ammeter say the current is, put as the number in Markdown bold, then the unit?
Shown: **70** A
